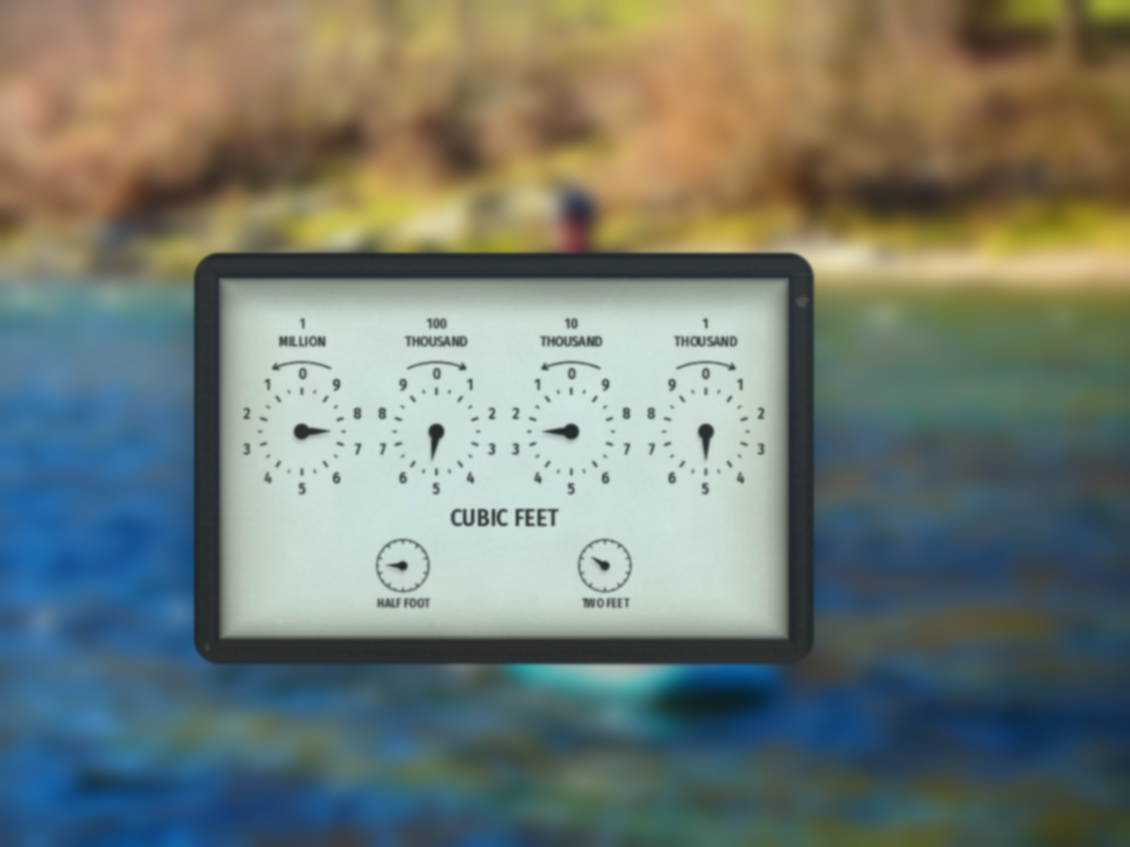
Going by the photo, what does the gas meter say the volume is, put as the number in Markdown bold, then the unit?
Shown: **752500** ft³
